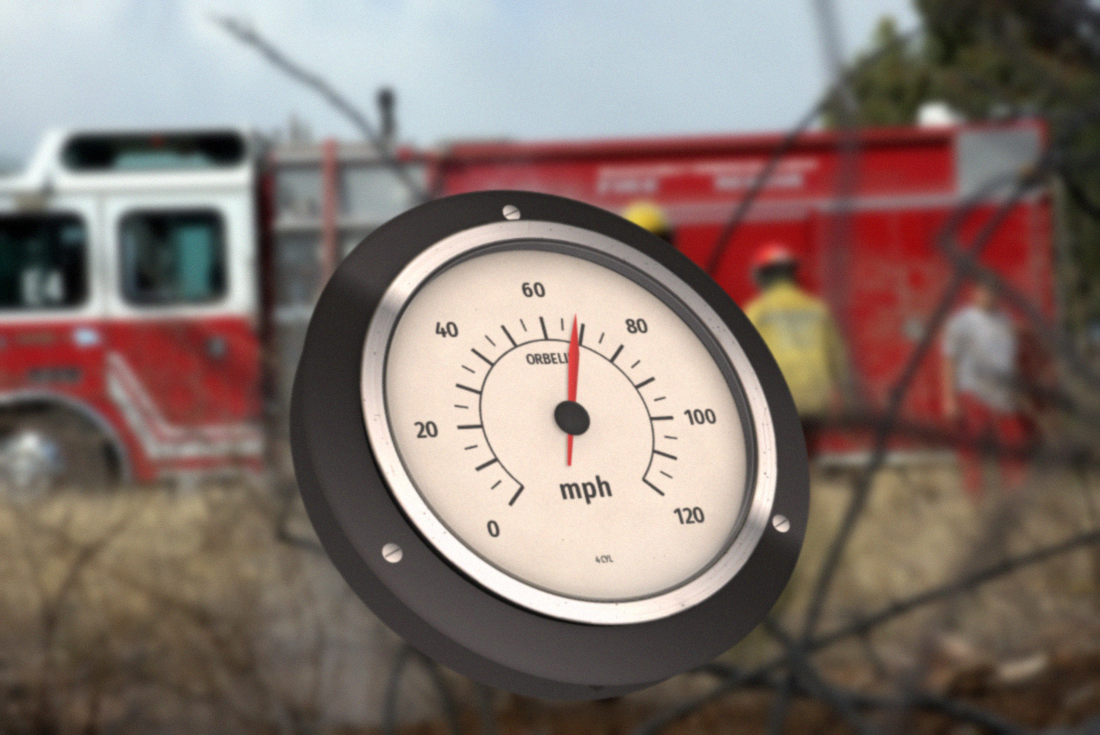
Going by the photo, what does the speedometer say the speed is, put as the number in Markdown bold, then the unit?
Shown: **67.5** mph
